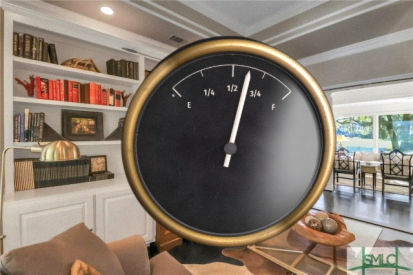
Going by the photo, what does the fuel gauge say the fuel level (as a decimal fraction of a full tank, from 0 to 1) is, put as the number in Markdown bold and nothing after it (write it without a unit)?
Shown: **0.625**
